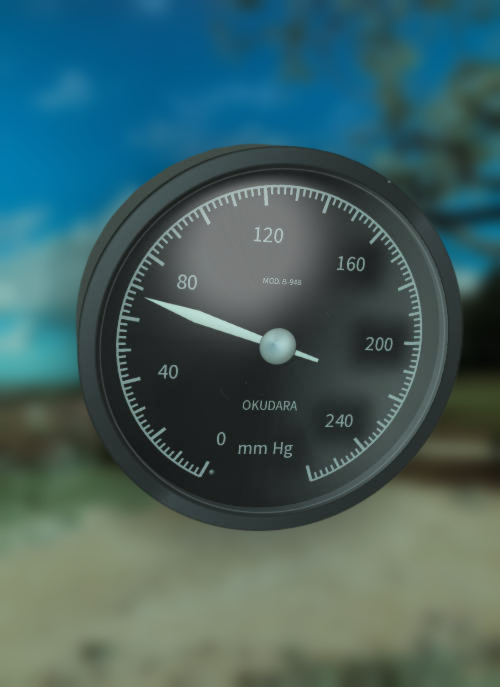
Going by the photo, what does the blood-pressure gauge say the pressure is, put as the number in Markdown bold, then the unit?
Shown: **68** mmHg
